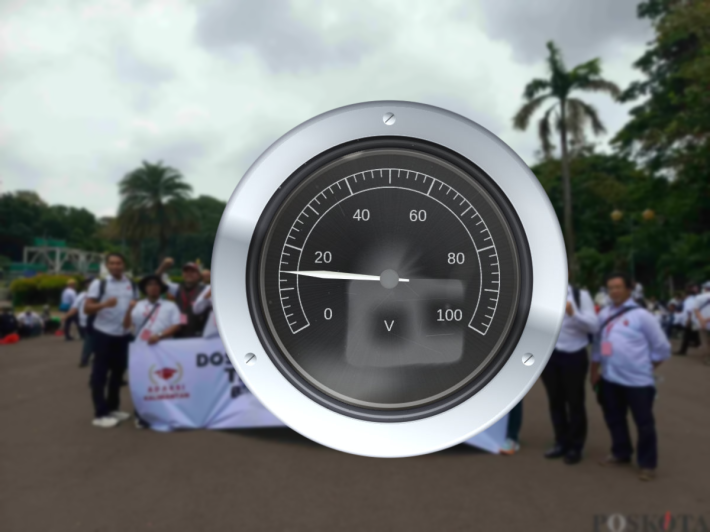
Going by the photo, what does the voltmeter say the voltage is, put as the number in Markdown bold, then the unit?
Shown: **14** V
